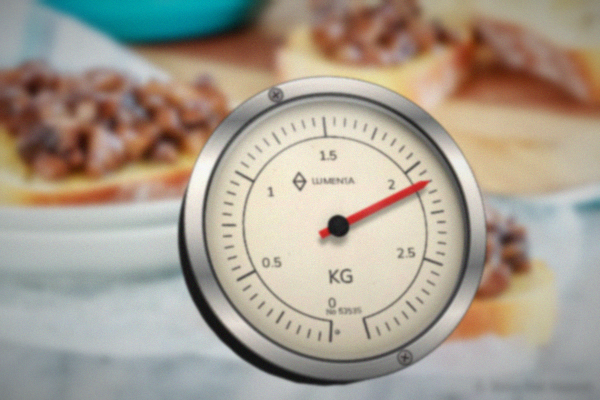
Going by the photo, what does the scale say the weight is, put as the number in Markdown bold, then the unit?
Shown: **2.1** kg
